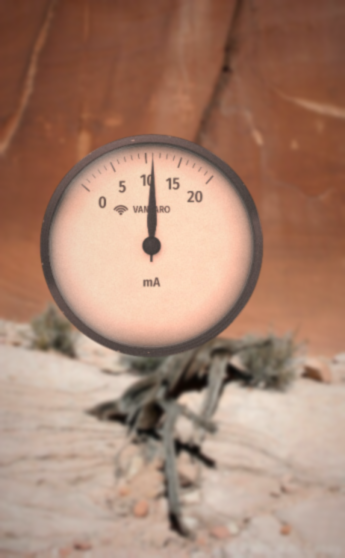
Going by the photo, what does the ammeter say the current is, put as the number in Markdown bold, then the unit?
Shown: **11** mA
